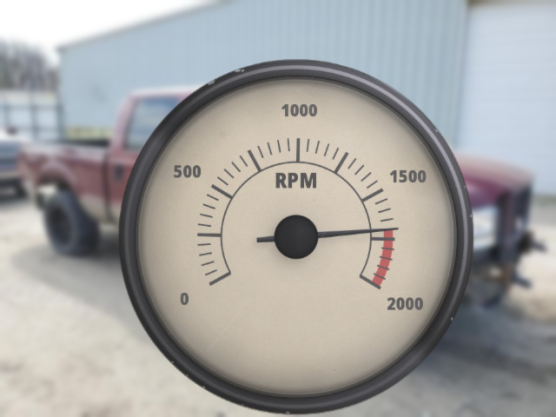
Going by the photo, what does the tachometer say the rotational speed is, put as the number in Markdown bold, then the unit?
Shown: **1700** rpm
